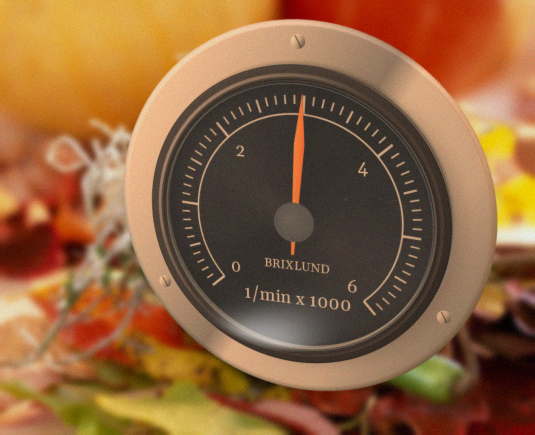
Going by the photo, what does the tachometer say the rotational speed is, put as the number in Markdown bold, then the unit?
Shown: **3000** rpm
